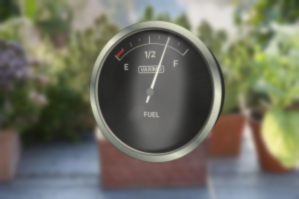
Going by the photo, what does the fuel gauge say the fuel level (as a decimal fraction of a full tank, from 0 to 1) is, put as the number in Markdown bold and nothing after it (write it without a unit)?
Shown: **0.75**
